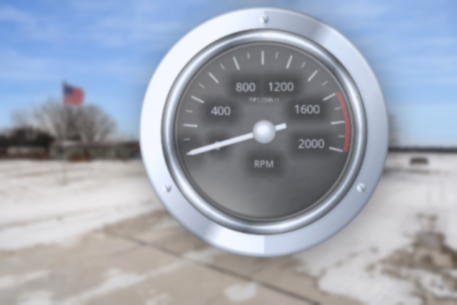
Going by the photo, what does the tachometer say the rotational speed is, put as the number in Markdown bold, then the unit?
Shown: **0** rpm
